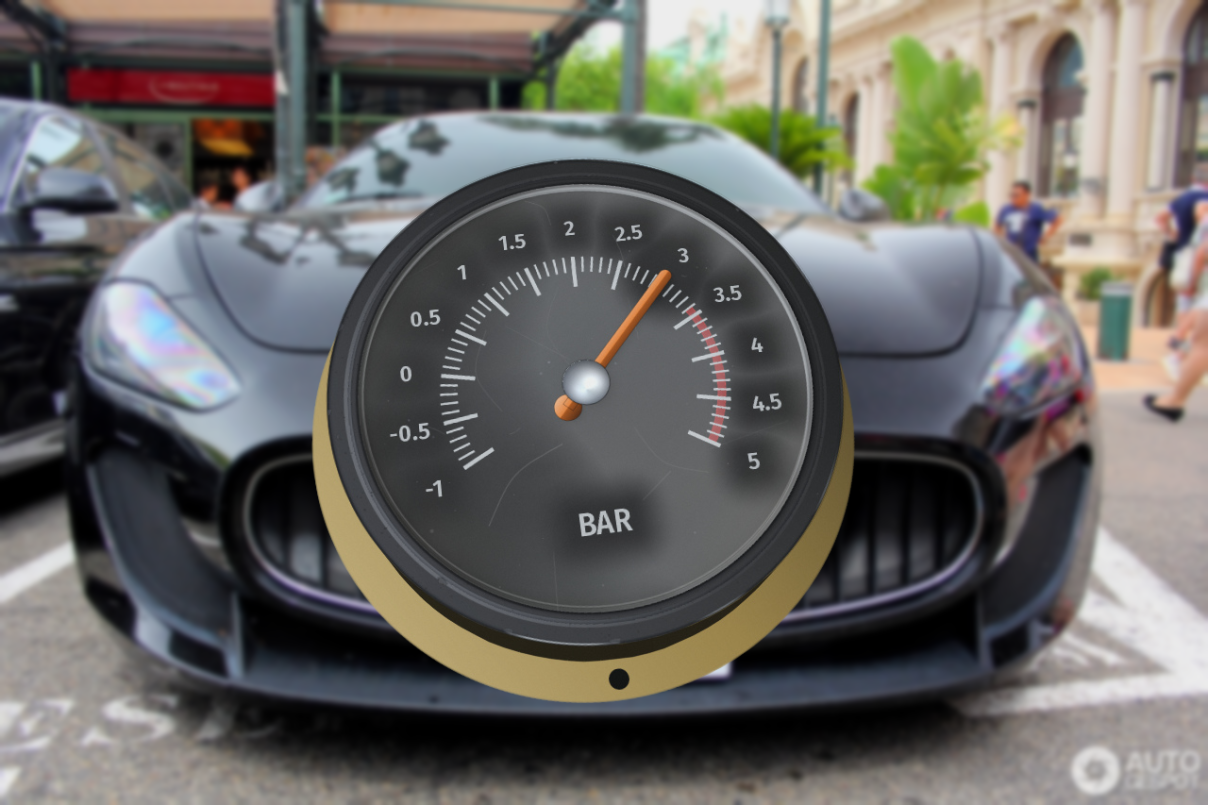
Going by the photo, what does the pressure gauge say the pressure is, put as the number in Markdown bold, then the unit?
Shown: **3** bar
